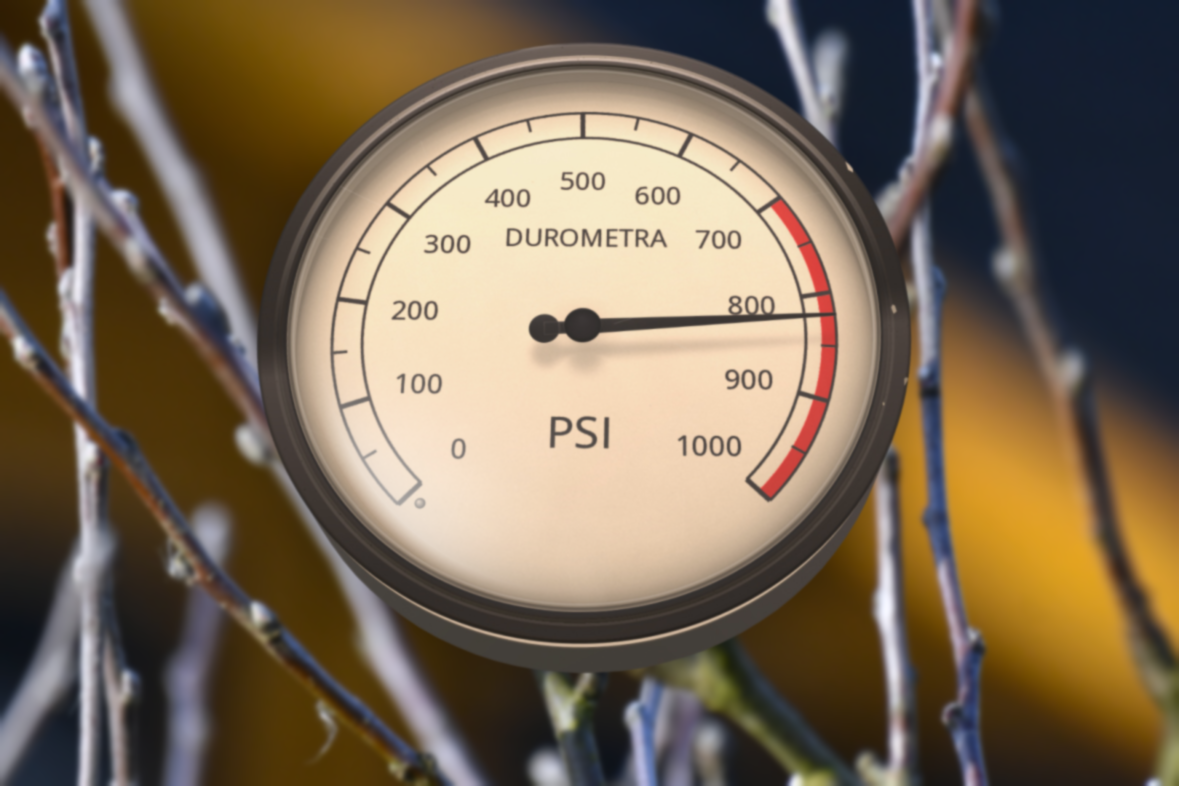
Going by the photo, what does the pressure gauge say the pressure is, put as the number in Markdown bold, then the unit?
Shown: **825** psi
